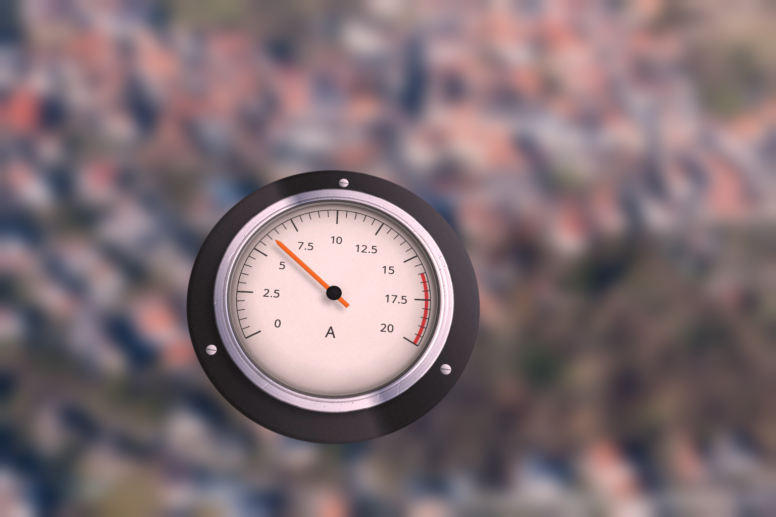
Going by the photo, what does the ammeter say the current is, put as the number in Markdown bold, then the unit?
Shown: **6** A
